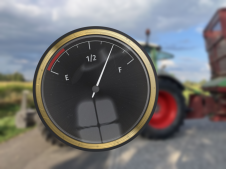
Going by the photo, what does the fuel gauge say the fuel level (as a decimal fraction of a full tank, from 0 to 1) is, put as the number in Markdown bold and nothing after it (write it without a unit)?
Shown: **0.75**
